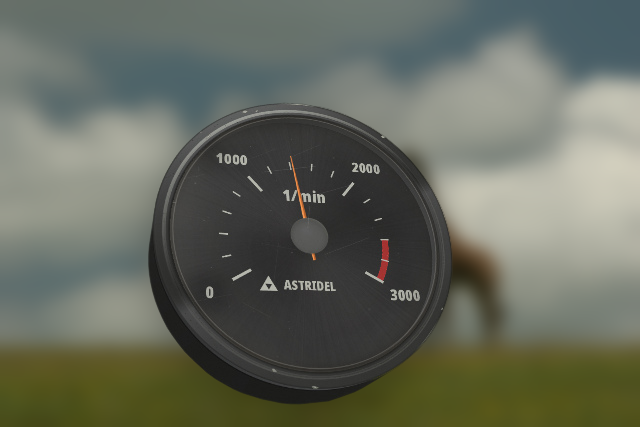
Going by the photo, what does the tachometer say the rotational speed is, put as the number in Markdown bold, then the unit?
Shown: **1400** rpm
